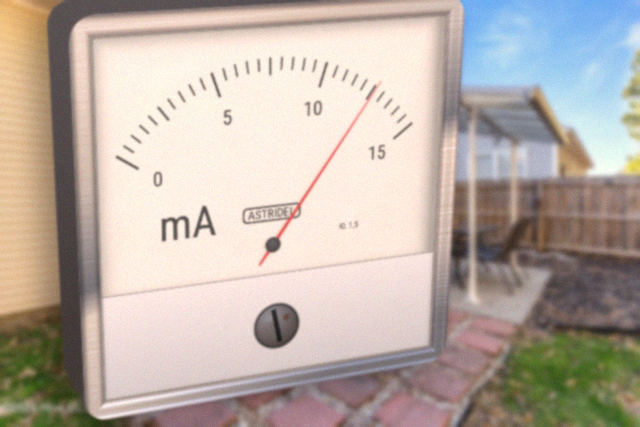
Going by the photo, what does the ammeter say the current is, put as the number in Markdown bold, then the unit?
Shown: **12.5** mA
